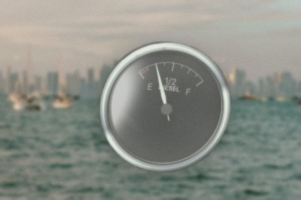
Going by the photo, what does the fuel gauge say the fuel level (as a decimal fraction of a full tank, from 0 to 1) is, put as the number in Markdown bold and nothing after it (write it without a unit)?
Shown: **0.25**
